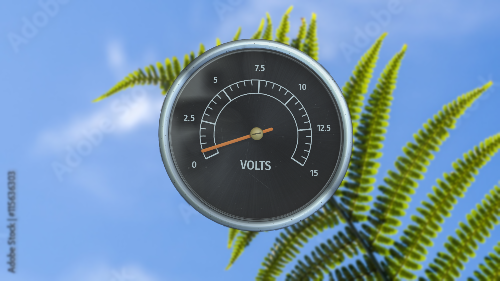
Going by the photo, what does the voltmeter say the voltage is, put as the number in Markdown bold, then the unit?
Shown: **0.5** V
